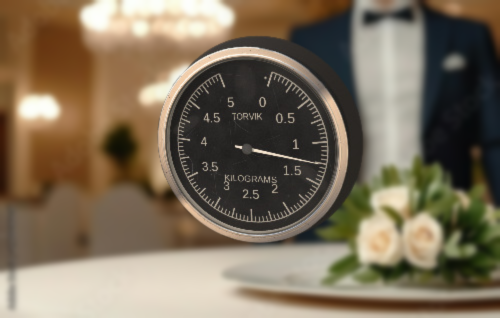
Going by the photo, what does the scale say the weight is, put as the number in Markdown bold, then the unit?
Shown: **1.25** kg
